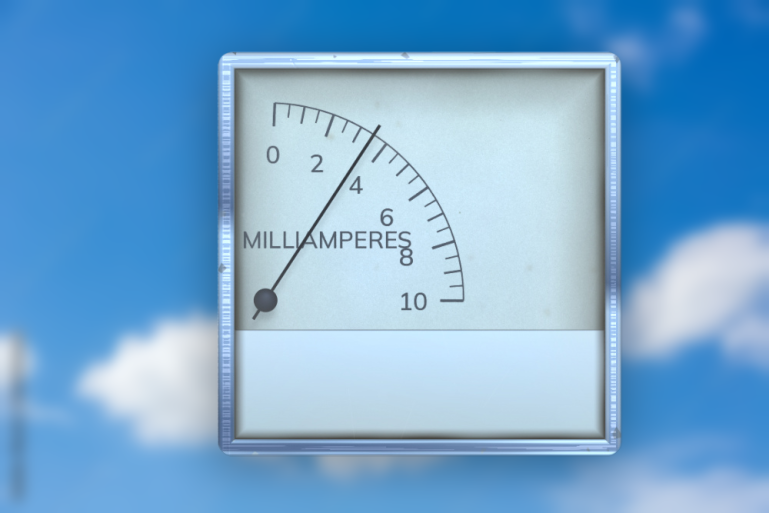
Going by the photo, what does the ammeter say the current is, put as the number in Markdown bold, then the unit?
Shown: **3.5** mA
